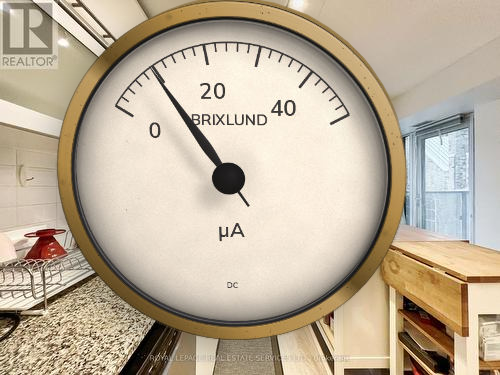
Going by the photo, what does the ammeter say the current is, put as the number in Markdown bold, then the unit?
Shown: **10** µA
